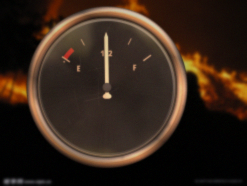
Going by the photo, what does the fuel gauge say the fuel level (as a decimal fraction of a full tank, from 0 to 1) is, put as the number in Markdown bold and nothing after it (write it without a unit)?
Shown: **0.5**
